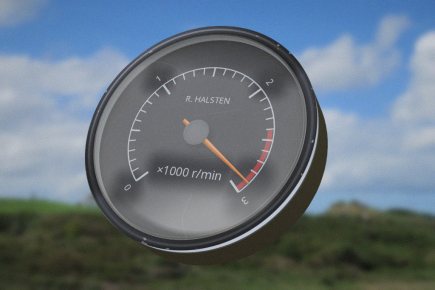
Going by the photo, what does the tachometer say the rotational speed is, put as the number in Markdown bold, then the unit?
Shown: **2900** rpm
